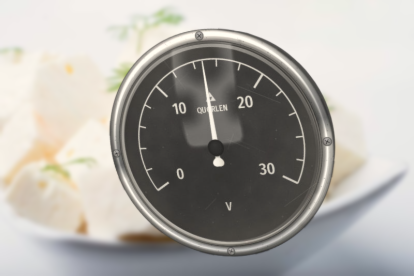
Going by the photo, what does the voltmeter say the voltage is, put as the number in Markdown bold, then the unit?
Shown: **15** V
